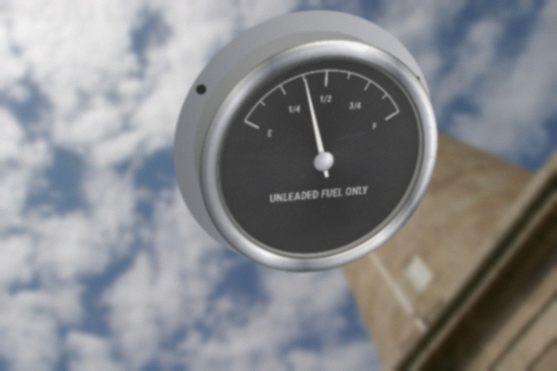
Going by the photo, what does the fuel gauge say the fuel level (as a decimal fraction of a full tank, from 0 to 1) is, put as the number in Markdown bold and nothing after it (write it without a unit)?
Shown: **0.375**
